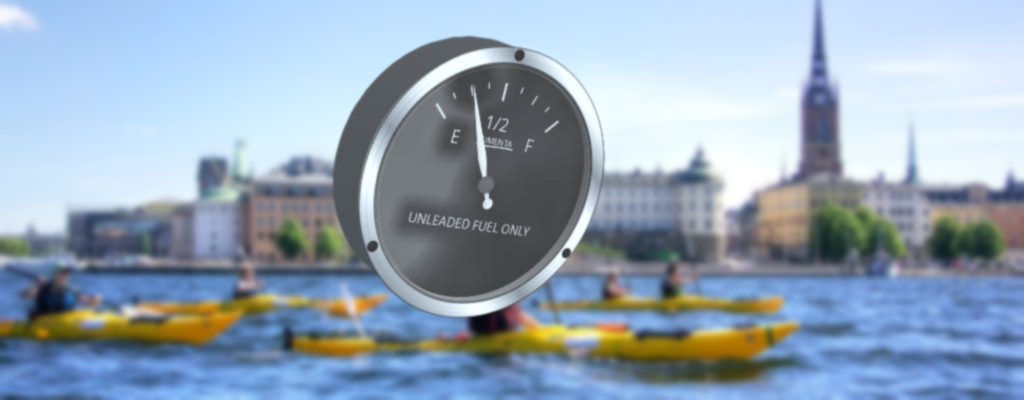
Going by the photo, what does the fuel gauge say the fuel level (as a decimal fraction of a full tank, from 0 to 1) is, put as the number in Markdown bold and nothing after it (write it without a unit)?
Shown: **0.25**
